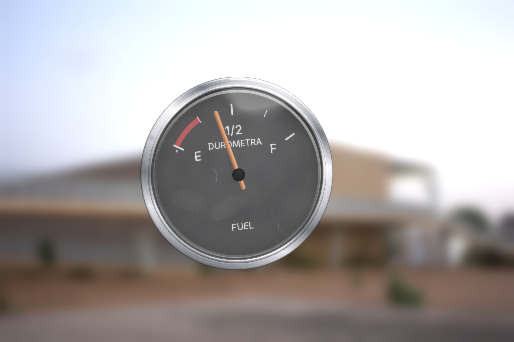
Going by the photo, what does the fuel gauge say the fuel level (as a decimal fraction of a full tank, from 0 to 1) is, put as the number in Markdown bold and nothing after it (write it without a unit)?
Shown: **0.375**
